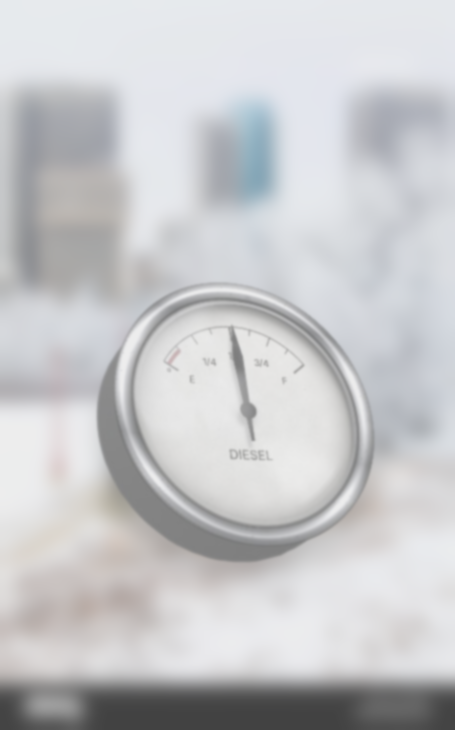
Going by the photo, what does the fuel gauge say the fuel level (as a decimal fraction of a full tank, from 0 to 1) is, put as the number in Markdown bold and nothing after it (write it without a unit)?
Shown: **0.5**
